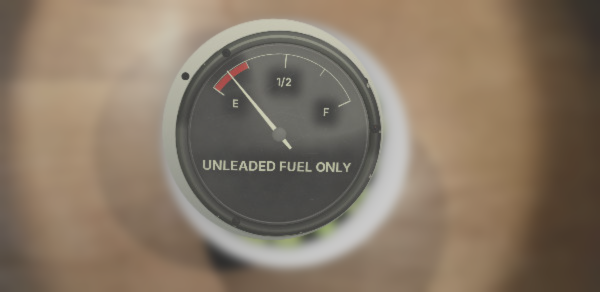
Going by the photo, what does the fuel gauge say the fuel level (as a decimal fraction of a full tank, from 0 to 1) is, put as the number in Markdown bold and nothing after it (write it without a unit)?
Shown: **0.125**
